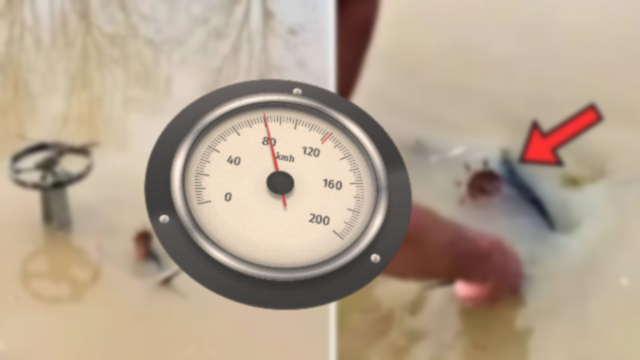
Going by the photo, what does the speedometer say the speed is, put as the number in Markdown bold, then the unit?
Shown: **80** km/h
